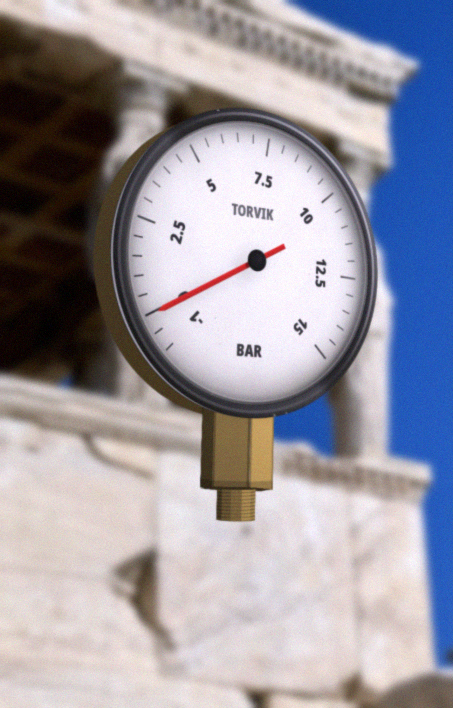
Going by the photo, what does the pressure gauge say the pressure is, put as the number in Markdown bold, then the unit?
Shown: **0** bar
